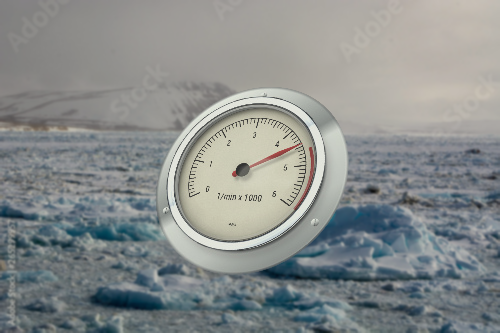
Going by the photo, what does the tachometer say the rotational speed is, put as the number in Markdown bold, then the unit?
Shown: **4500** rpm
